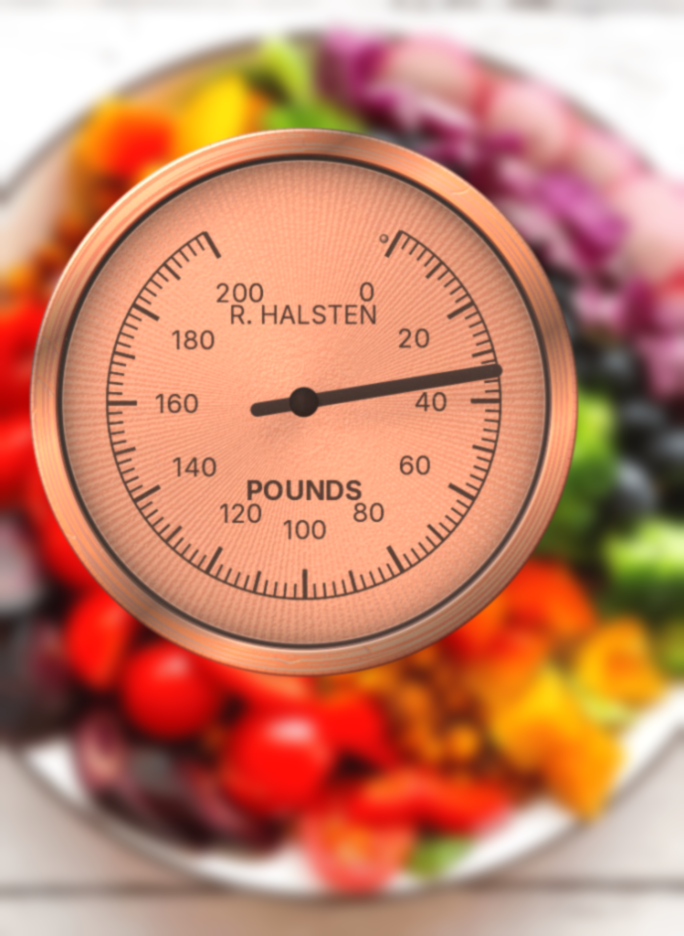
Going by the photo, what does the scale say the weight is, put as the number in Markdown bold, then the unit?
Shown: **34** lb
